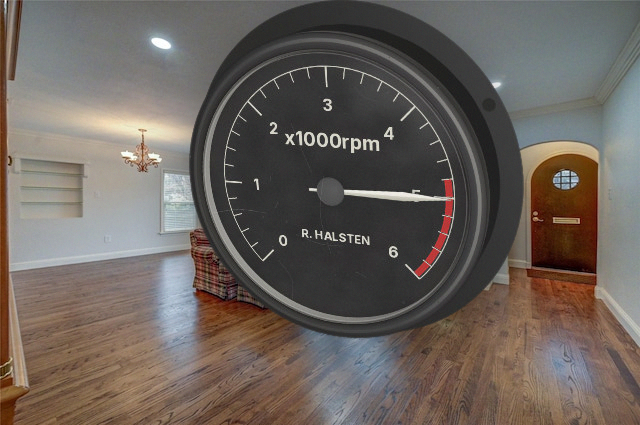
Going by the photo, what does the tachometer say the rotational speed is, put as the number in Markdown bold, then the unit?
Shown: **5000** rpm
